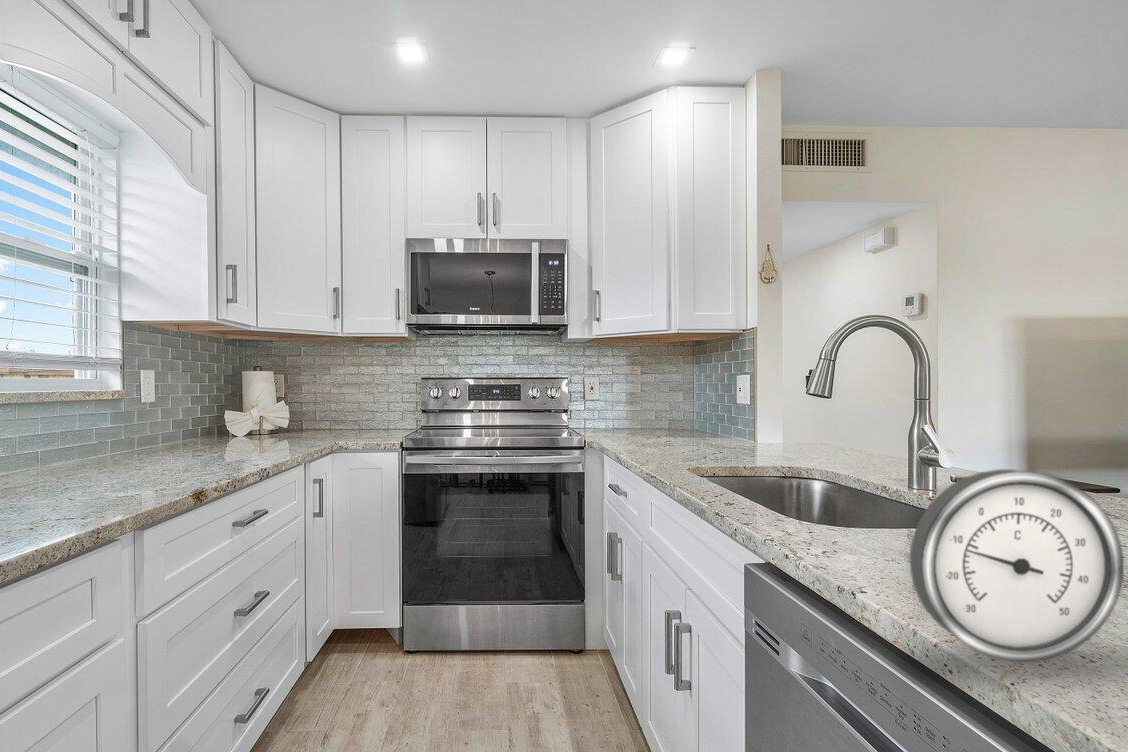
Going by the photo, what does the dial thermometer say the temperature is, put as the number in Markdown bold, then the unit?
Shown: **-12** °C
